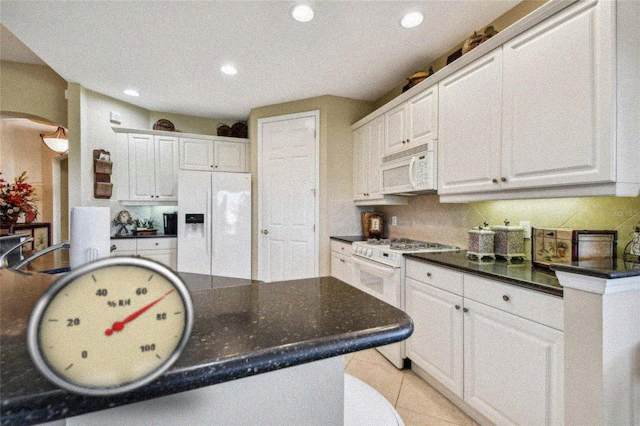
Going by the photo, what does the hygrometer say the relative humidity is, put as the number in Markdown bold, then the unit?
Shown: **70** %
